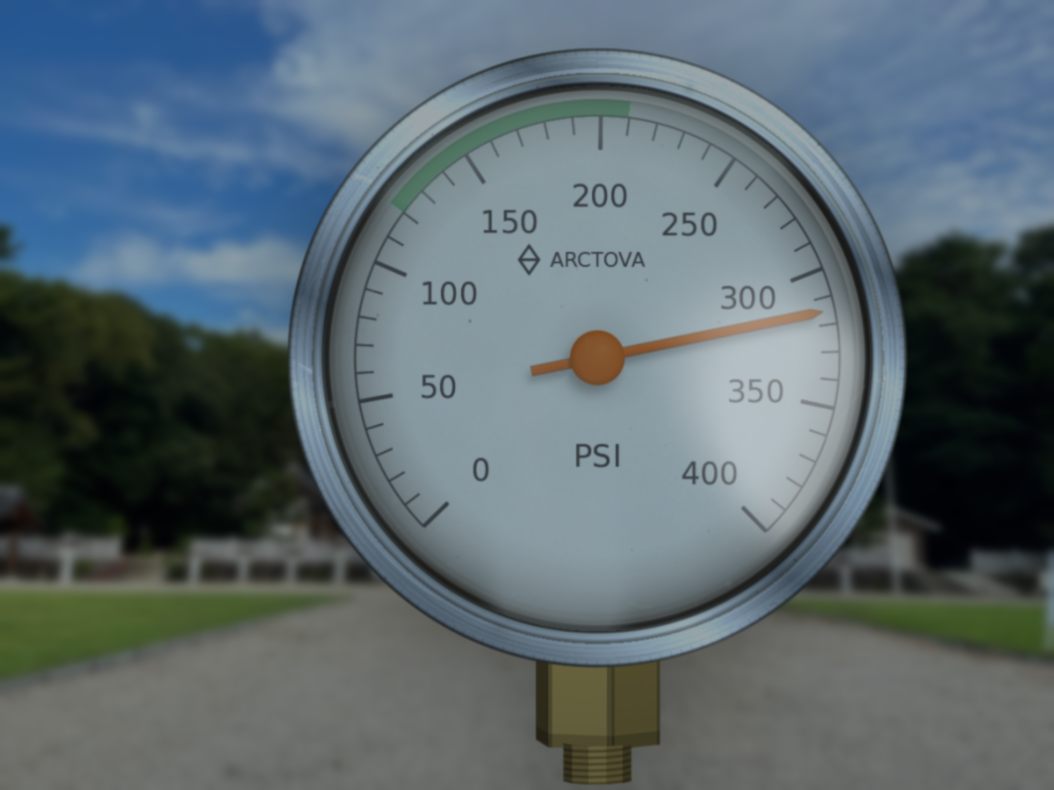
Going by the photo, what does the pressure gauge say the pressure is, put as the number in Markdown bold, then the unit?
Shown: **315** psi
